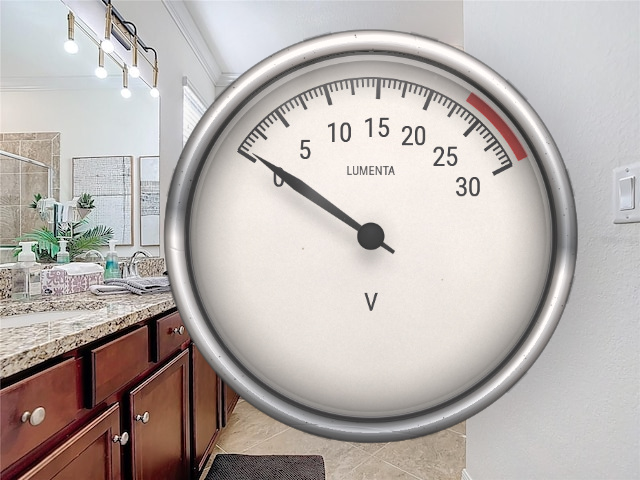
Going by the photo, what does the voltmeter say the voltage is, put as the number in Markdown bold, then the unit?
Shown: **0.5** V
